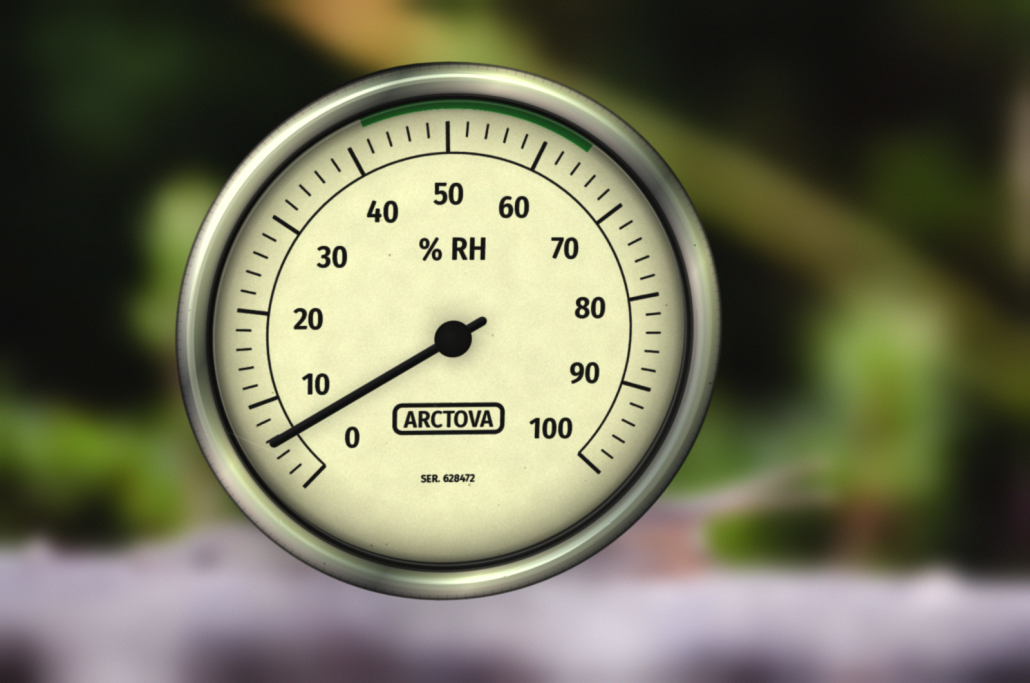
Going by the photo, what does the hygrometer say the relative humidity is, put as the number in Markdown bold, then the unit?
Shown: **6** %
